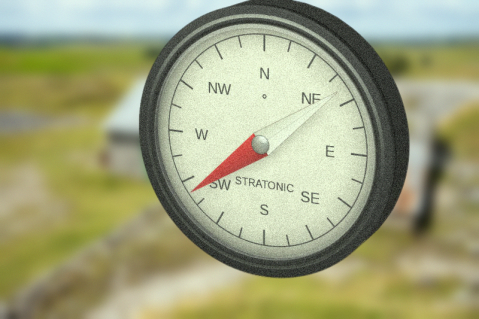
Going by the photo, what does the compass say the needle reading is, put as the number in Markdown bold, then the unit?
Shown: **232.5** °
